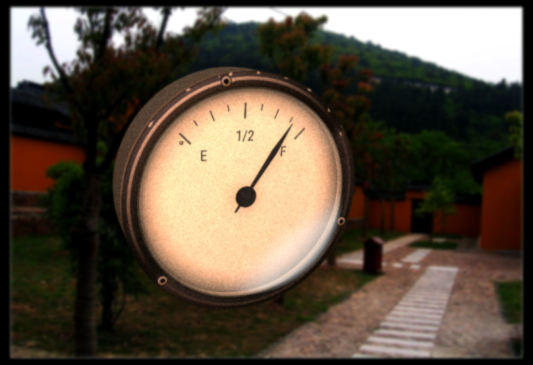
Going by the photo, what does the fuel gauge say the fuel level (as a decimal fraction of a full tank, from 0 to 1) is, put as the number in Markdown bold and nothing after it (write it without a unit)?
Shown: **0.875**
